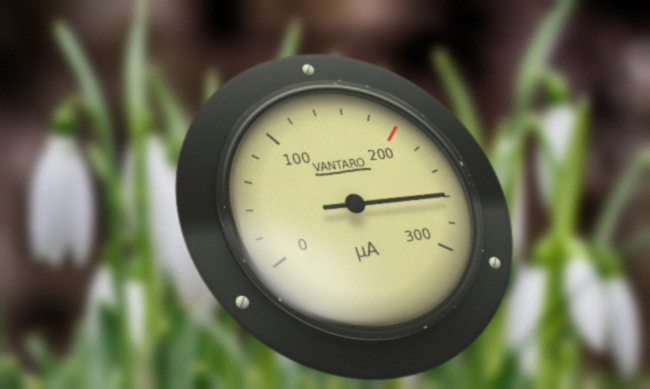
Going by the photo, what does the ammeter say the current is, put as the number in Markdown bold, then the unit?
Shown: **260** µA
